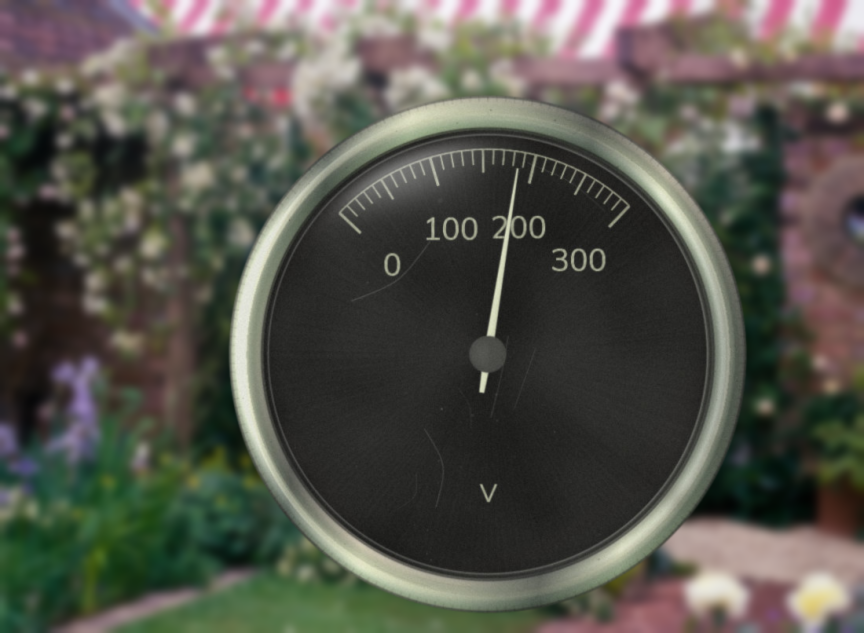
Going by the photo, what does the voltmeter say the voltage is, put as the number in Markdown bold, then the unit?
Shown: **185** V
